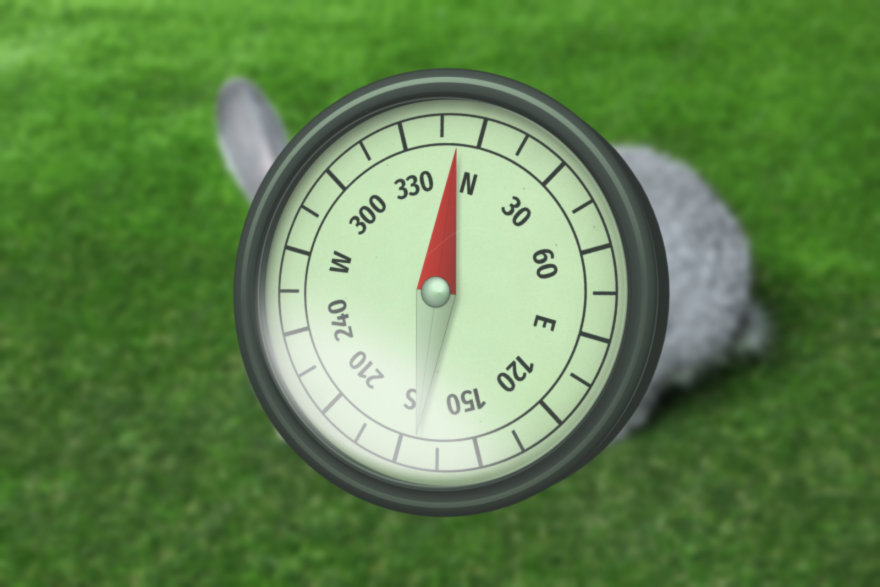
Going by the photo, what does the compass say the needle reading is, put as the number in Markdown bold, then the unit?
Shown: **352.5** °
